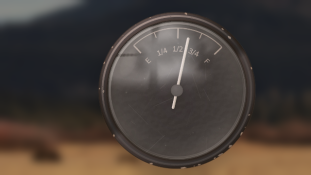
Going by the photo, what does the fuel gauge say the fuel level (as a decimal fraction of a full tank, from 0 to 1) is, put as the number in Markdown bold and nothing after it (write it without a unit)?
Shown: **0.625**
